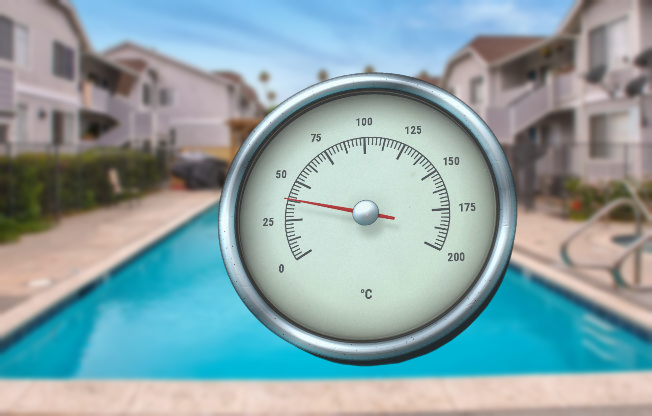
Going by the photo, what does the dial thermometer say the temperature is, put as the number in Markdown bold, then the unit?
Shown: **37.5** °C
